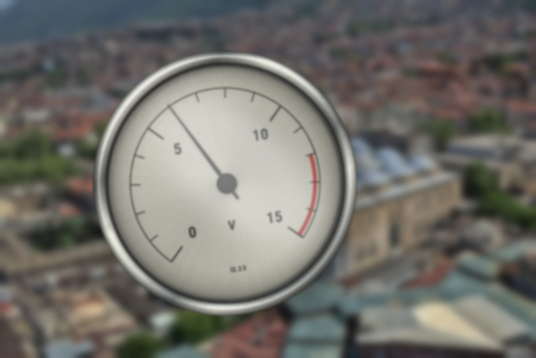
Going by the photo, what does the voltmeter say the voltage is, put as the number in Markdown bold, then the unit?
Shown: **6** V
